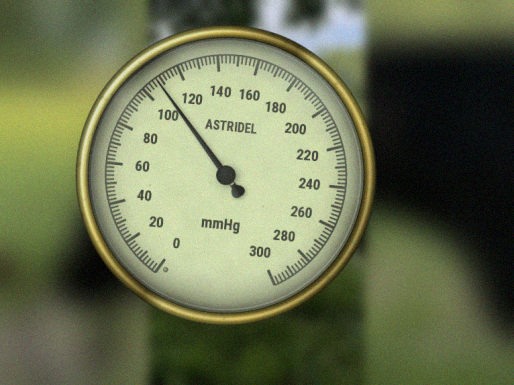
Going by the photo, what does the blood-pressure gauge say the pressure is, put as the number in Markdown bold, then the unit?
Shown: **108** mmHg
